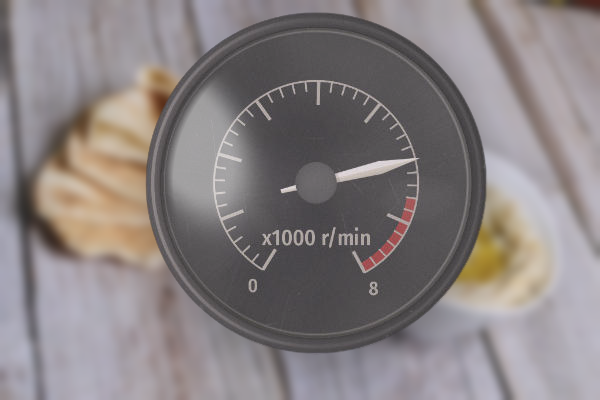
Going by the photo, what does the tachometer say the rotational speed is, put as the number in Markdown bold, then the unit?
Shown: **6000** rpm
